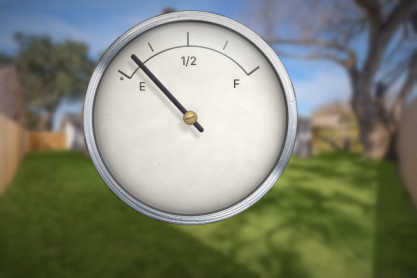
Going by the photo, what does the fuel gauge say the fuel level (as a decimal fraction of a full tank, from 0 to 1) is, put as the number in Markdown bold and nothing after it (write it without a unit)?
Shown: **0.125**
